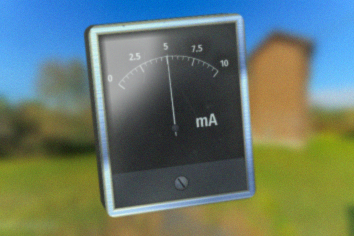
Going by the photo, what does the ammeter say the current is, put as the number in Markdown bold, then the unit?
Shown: **5** mA
